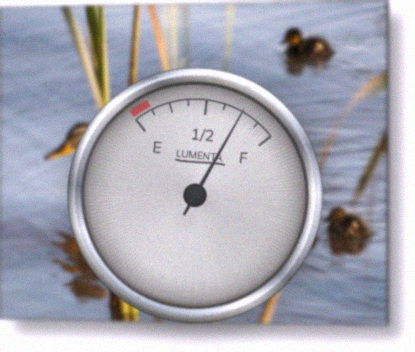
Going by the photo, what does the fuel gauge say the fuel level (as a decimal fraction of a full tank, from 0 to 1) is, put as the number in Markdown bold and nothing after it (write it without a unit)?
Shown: **0.75**
